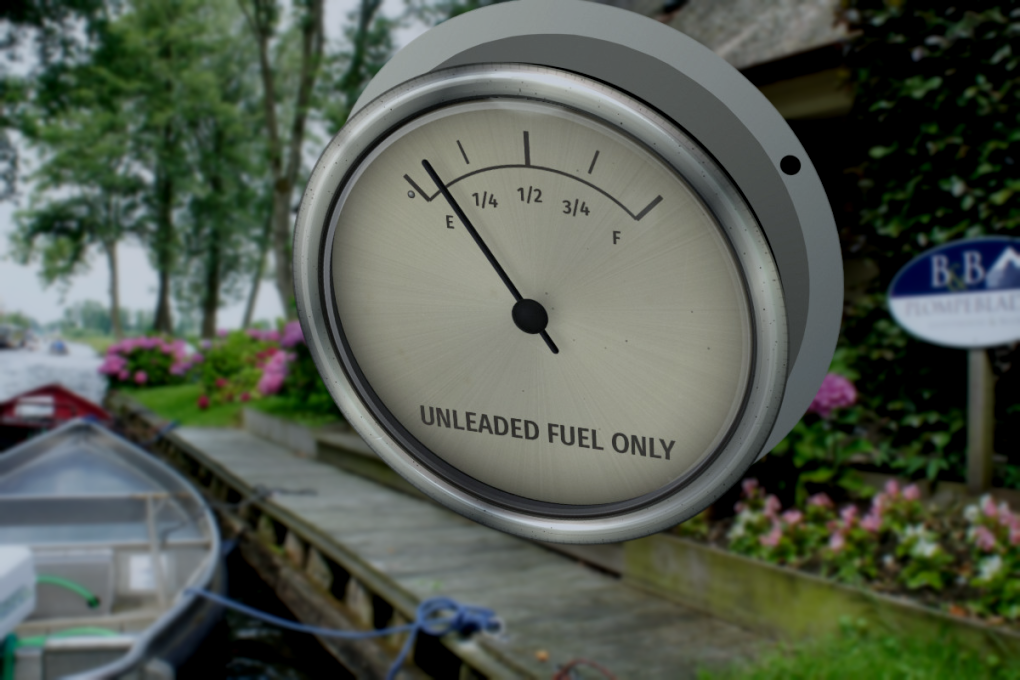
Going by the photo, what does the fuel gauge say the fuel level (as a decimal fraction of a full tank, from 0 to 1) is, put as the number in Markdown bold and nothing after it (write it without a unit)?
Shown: **0.125**
